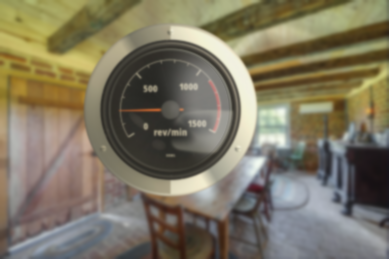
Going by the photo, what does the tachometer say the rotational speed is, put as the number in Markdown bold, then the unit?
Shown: **200** rpm
